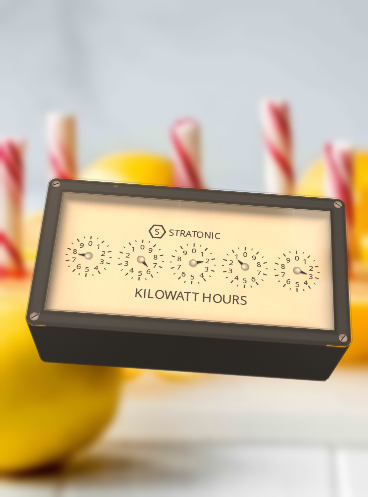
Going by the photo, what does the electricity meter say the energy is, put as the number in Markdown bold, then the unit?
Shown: **76213** kWh
